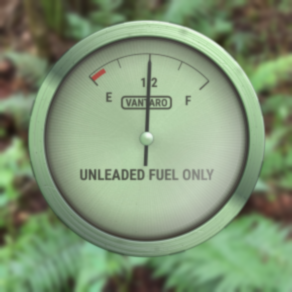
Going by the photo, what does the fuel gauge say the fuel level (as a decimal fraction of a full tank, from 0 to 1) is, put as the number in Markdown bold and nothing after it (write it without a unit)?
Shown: **0.5**
